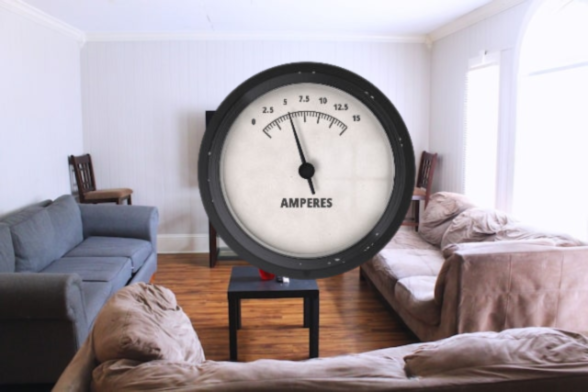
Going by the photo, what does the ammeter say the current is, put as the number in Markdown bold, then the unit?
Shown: **5** A
